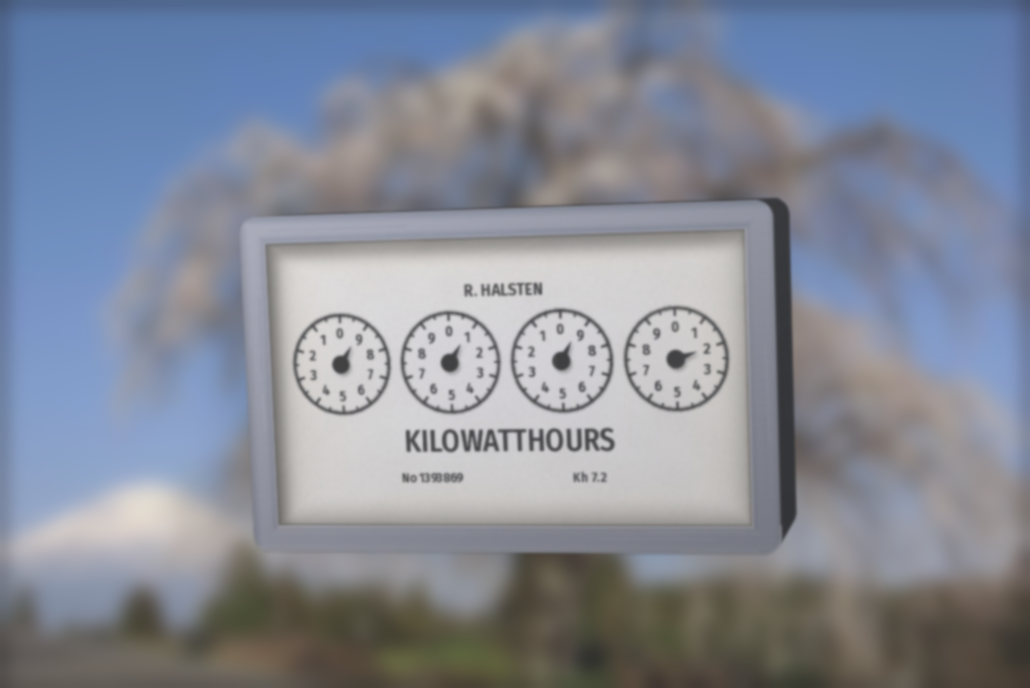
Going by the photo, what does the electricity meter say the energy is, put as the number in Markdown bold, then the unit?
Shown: **9092** kWh
